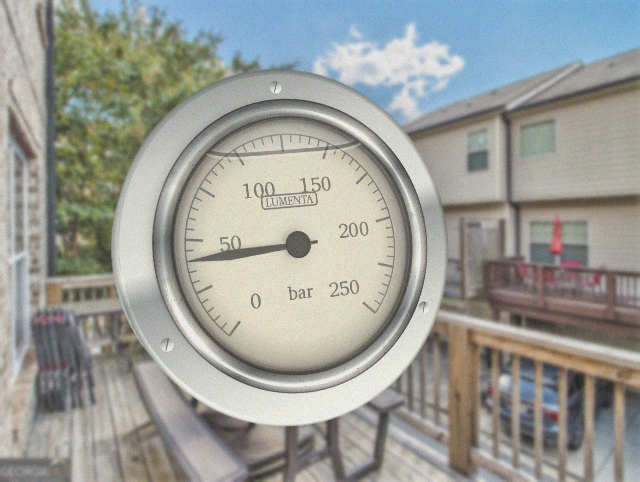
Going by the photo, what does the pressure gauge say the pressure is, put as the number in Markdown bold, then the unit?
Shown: **40** bar
